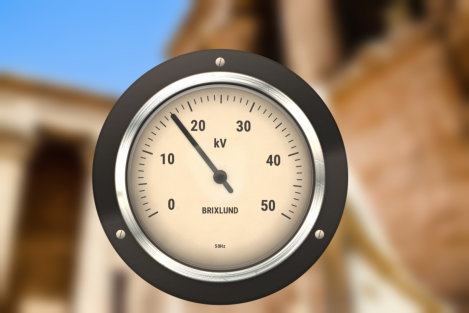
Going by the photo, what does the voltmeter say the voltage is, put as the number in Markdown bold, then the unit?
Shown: **17** kV
